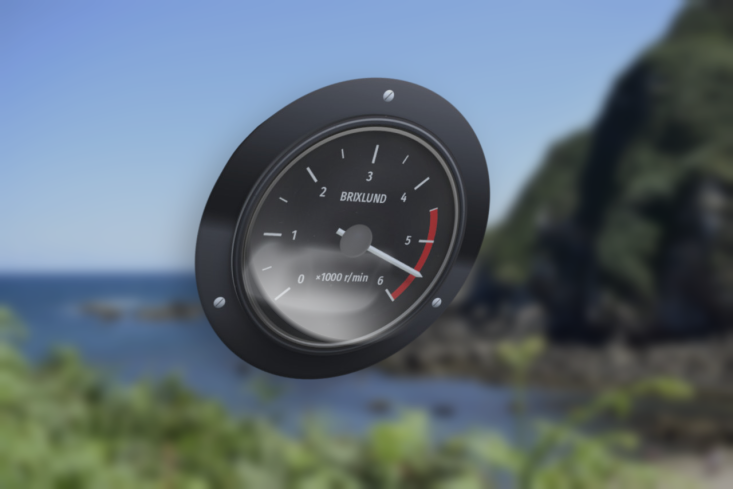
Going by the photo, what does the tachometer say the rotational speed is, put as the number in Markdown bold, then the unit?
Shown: **5500** rpm
